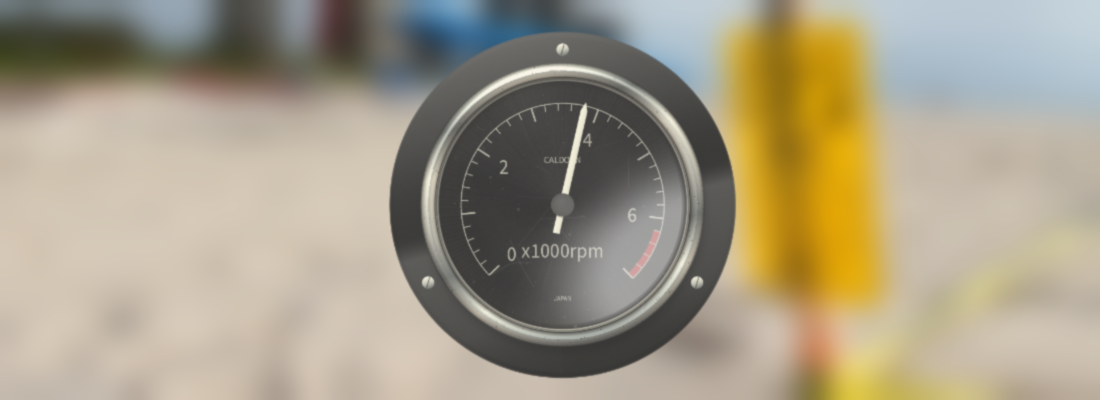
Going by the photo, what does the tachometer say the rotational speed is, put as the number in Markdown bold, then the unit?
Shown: **3800** rpm
